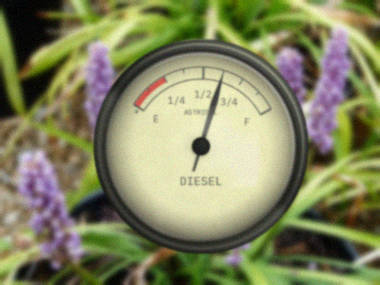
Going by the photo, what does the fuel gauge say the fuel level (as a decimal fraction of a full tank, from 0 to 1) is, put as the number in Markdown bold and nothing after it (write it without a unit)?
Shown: **0.625**
